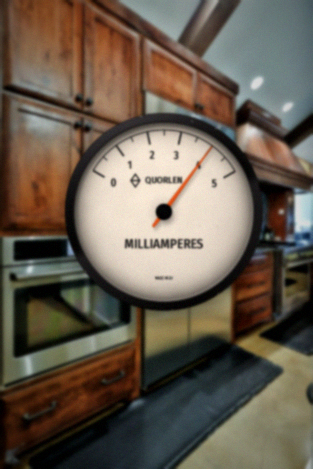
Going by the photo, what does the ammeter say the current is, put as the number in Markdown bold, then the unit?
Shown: **4** mA
